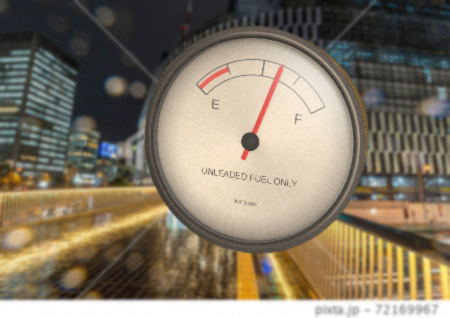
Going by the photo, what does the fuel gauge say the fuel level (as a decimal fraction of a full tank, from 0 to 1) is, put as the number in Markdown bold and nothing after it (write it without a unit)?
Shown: **0.625**
